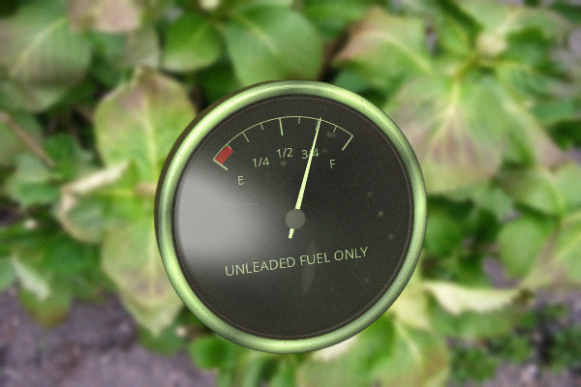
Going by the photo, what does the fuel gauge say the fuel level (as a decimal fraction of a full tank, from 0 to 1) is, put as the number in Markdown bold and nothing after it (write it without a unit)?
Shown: **0.75**
